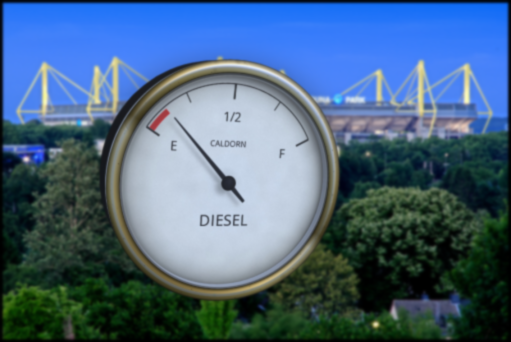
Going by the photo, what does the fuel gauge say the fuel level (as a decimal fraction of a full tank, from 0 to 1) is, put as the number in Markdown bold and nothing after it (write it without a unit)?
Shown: **0.125**
